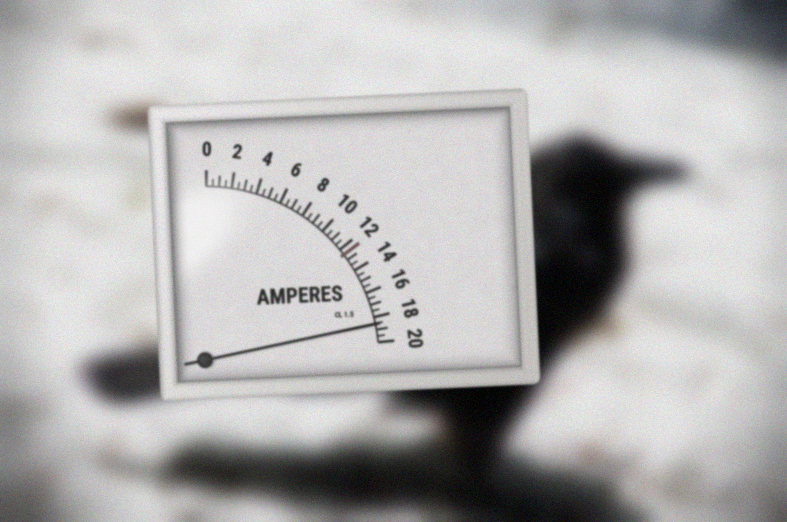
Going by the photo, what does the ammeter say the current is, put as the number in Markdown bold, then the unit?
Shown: **18.5** A
